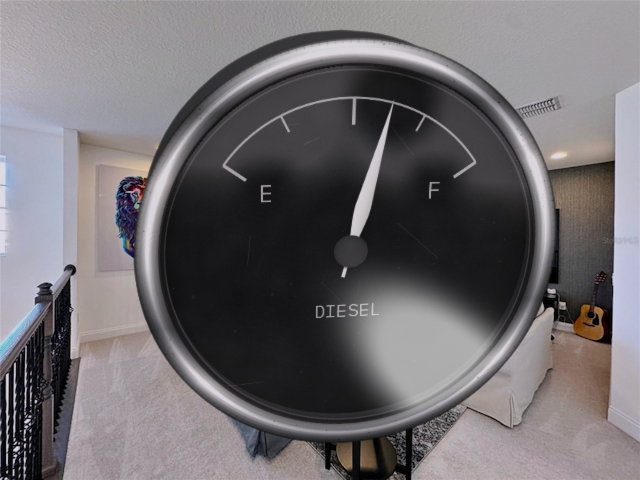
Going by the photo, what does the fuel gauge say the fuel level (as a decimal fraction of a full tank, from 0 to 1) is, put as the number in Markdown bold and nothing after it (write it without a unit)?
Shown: **0.625**
